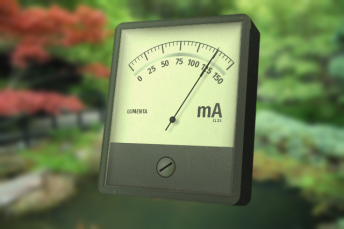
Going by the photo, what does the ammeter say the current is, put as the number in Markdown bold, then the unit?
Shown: **125** mA
